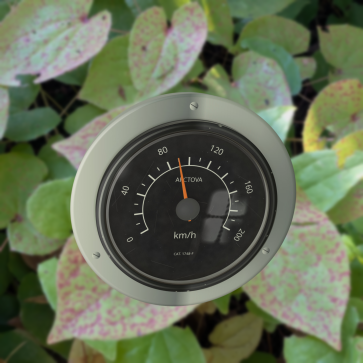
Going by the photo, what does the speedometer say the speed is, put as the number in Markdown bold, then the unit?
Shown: **90** km/h
